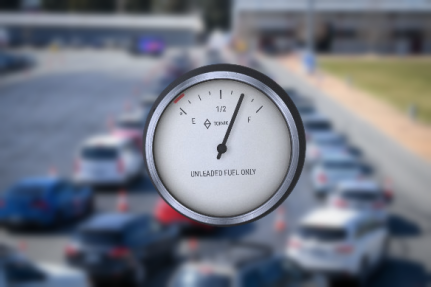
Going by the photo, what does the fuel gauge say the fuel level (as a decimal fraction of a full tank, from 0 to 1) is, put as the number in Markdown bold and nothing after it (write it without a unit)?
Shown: **0.75**
